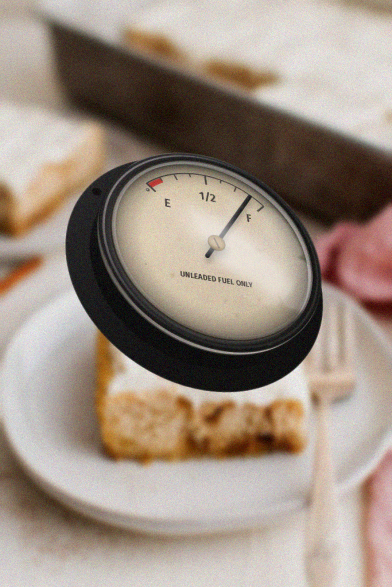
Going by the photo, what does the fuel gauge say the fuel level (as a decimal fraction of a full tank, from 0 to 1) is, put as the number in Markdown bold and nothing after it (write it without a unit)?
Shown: **0.875**
